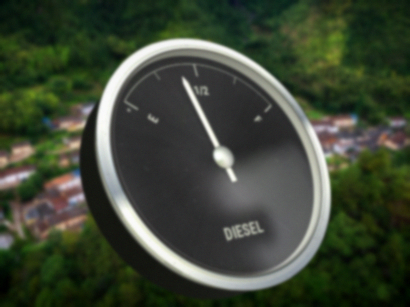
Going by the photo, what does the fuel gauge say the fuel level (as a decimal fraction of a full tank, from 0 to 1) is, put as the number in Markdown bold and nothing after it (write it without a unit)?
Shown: **0.375**
